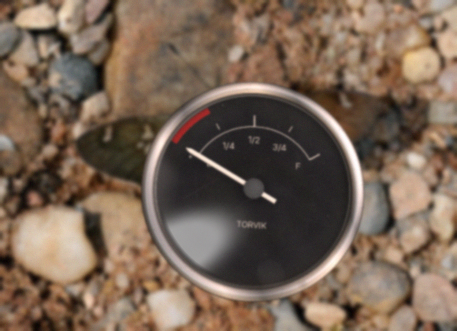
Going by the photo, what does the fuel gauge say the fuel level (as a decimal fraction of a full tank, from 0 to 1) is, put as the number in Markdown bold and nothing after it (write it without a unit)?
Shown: **0**
